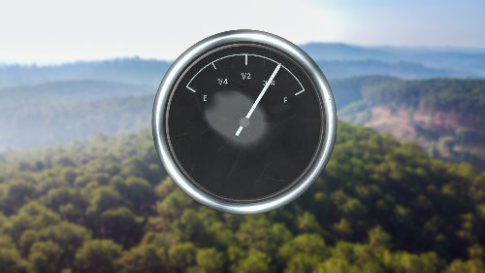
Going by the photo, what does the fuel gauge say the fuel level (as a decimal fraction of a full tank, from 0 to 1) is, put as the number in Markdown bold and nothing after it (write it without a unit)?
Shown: **0.75**
